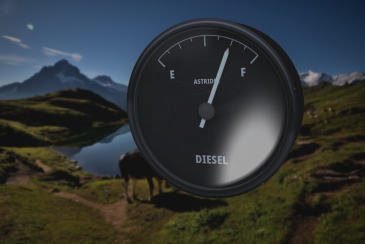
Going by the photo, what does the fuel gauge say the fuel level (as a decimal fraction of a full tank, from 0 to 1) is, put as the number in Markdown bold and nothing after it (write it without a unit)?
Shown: **0.75**
